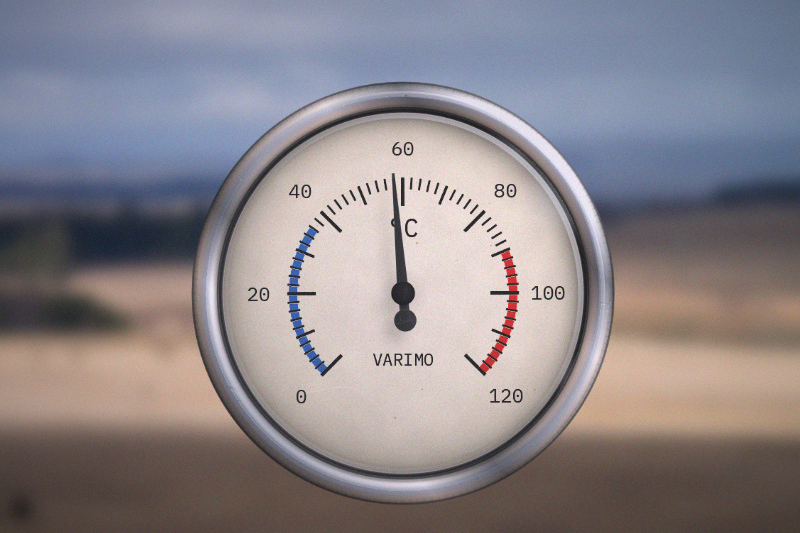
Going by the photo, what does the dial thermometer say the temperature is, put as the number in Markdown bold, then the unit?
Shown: **58** °C
